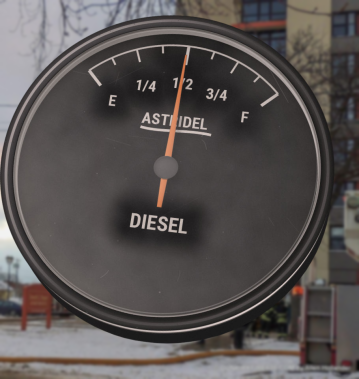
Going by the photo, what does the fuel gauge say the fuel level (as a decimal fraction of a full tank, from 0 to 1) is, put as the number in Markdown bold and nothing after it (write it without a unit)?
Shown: **0.5**
